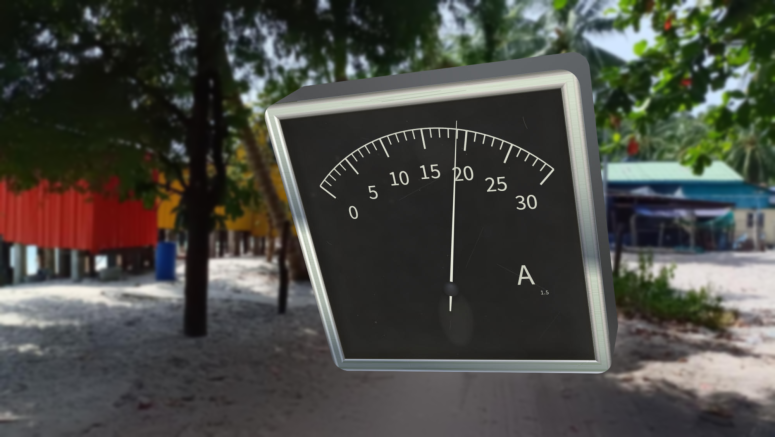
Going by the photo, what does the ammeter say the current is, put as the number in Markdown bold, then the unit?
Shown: **19** A
